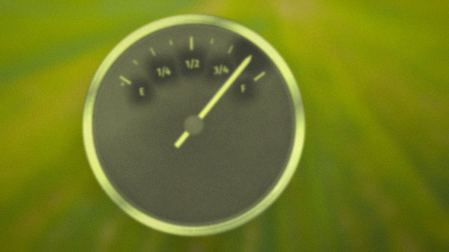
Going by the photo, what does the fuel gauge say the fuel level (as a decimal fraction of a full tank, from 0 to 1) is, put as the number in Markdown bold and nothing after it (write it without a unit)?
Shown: **0.875**
